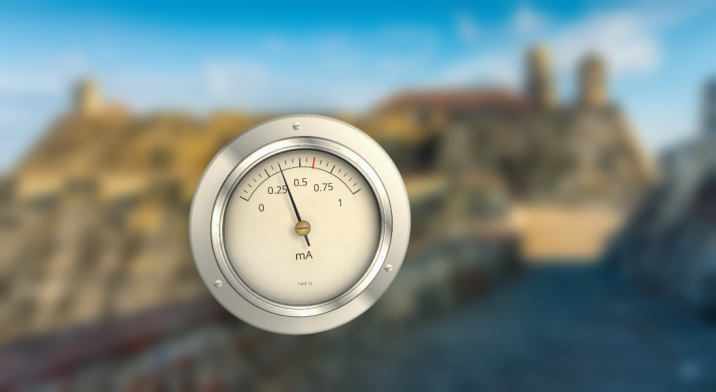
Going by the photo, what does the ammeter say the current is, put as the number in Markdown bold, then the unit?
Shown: **0.35** mA
